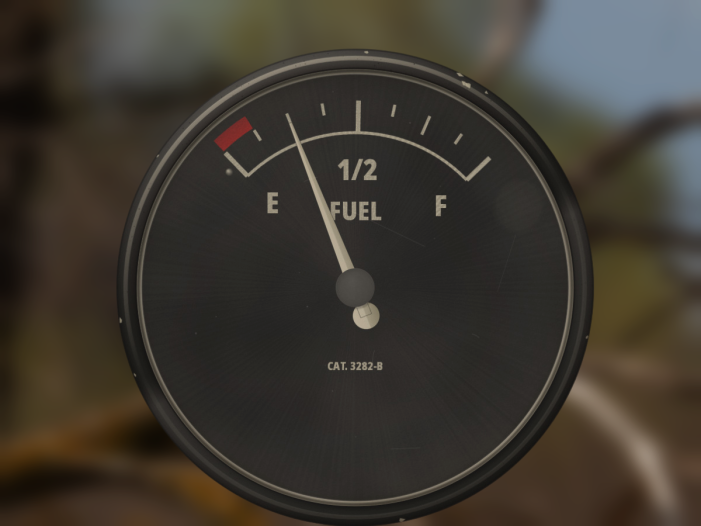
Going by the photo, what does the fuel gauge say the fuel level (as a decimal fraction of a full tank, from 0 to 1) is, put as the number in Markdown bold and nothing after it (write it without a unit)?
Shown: **0.25**
